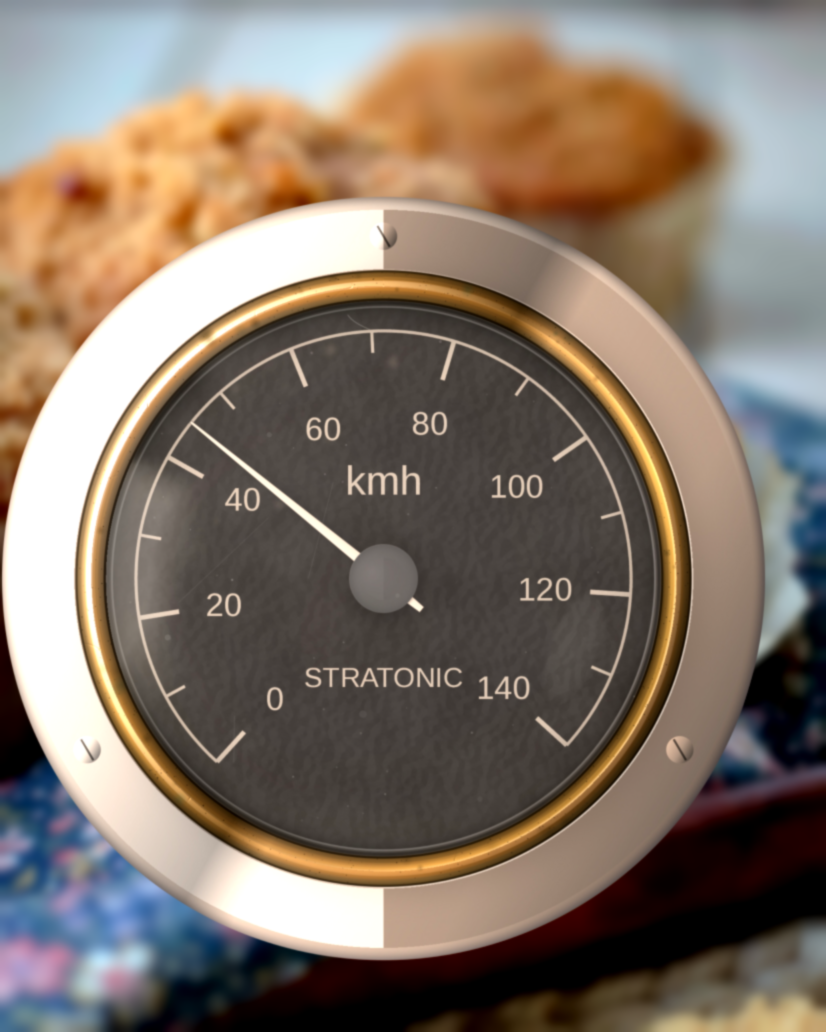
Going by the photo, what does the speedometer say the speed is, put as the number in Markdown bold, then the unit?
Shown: **45** km/h
